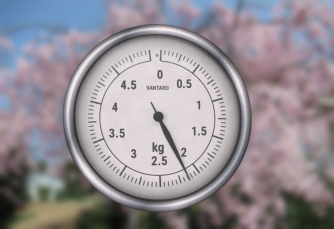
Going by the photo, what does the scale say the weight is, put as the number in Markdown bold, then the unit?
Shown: **2.15** kg
